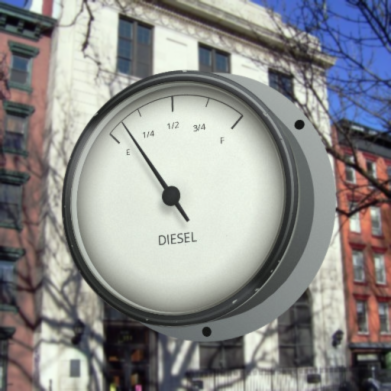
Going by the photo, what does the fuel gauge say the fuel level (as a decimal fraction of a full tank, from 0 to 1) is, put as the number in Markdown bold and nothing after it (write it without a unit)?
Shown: **0.125**
